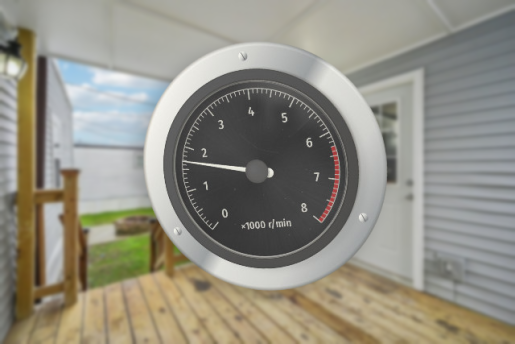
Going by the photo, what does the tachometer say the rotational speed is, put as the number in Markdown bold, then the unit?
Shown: **1700** rpm
